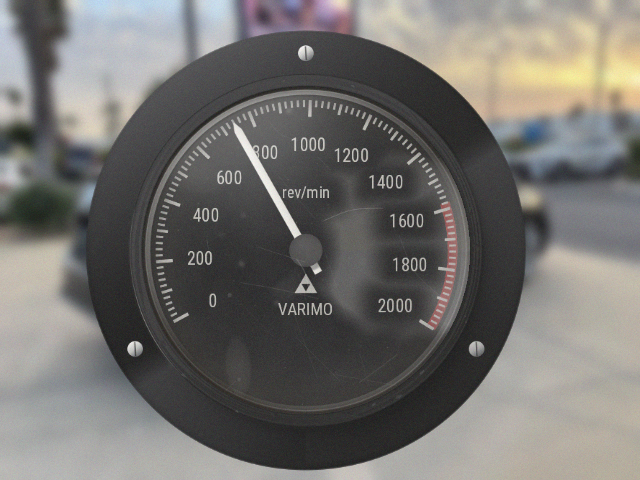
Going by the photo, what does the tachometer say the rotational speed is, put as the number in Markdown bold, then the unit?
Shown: **740** rpm
